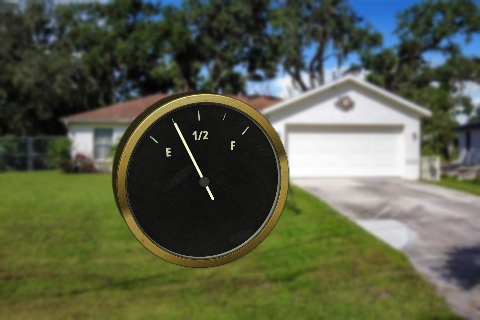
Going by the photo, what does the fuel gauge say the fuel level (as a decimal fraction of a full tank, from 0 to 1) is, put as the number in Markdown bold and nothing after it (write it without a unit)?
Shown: **0.25**
